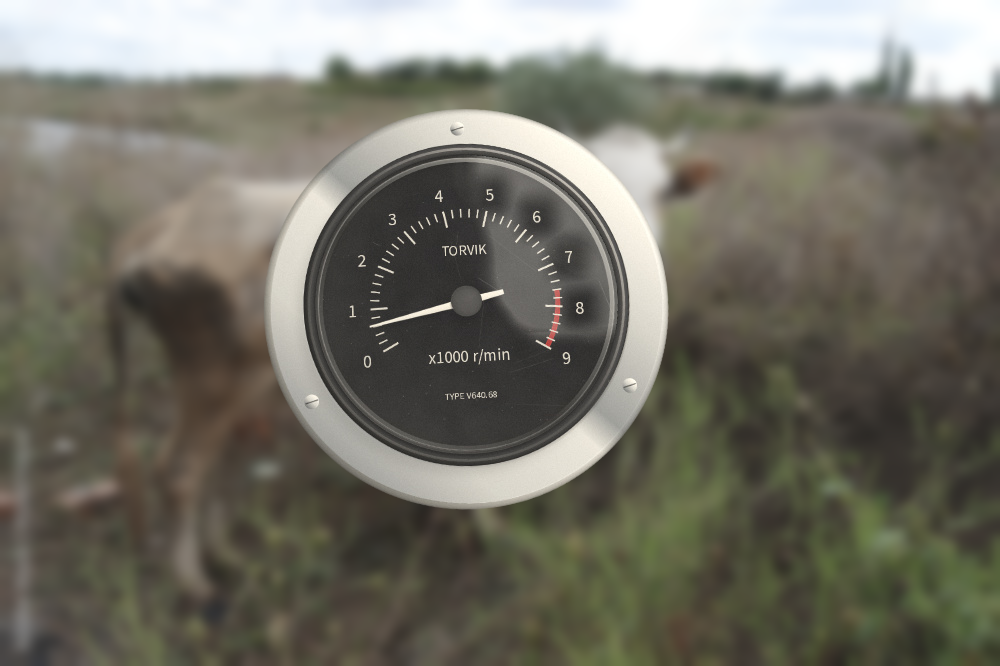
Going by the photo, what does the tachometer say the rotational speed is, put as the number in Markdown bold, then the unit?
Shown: **600** rpm
